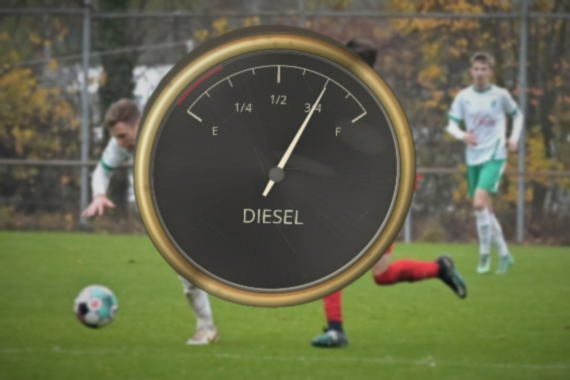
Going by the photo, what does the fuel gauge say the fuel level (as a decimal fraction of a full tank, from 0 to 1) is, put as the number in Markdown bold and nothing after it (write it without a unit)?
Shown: **0.75**
